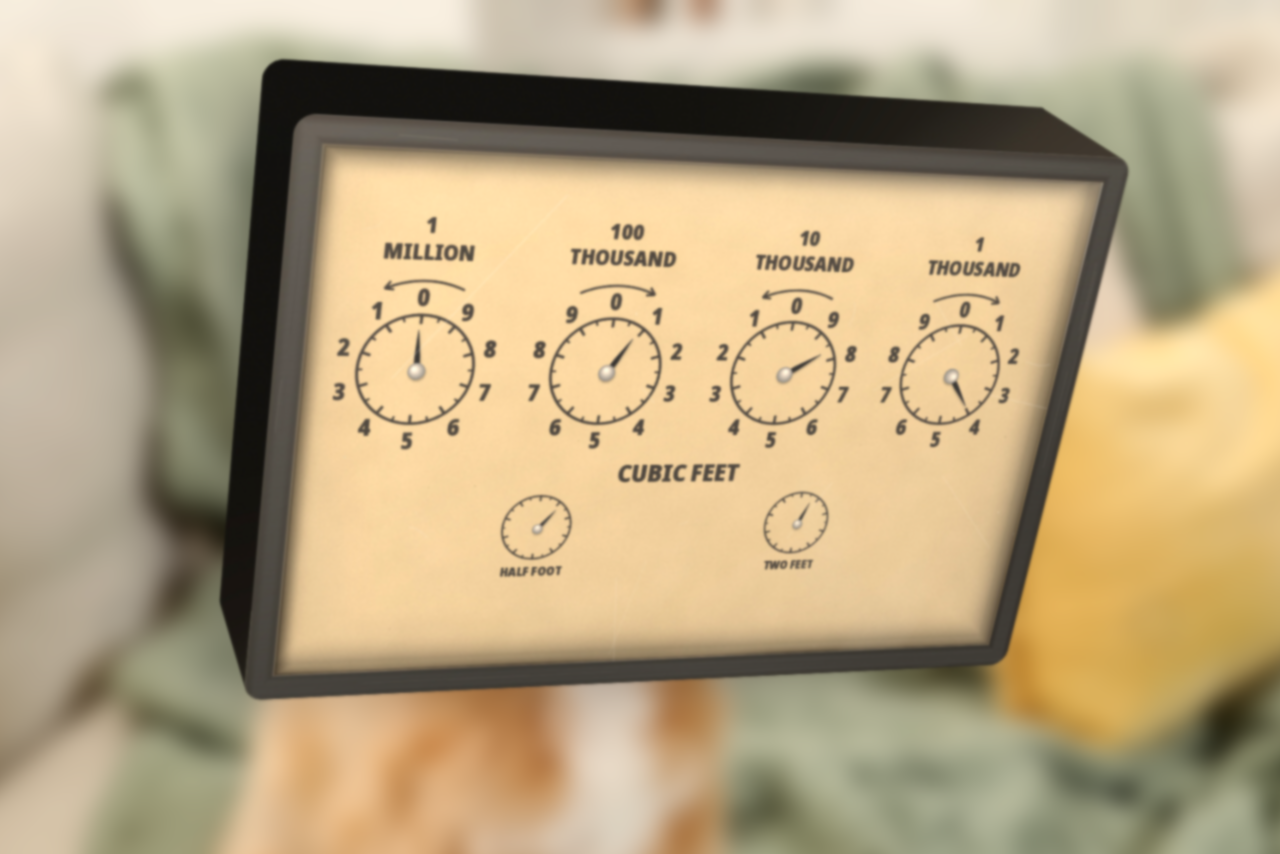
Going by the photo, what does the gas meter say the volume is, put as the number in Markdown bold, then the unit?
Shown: **8400** ft³
